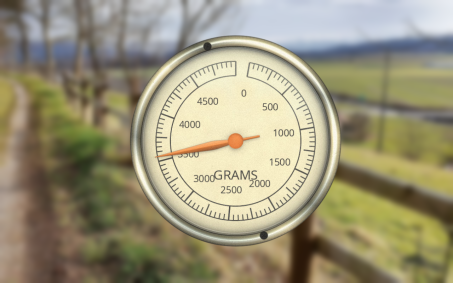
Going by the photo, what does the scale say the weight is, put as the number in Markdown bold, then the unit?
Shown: **3550** g
